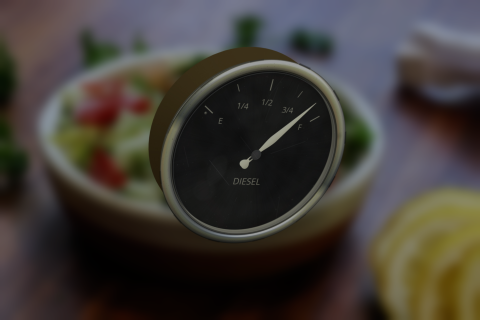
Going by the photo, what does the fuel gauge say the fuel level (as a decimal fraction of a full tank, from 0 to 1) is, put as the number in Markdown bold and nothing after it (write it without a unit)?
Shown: **0.875**
